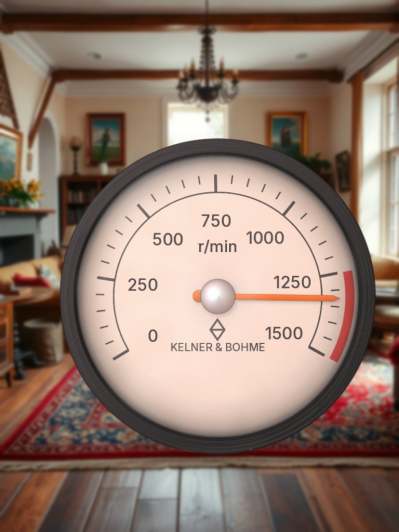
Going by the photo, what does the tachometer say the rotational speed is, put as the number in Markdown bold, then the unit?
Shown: **1325** rpm
